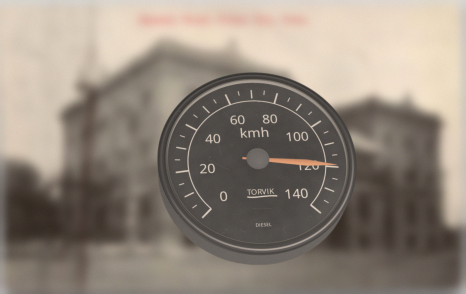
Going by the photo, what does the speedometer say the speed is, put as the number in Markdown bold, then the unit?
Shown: **120** km/h
